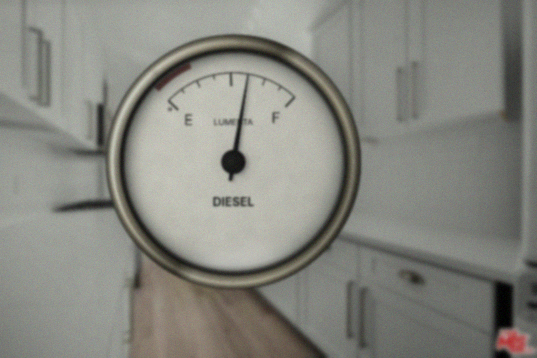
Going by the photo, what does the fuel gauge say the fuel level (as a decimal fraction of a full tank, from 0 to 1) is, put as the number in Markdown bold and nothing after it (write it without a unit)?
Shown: **0.625**
